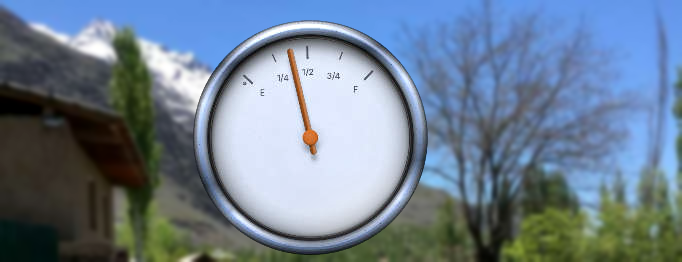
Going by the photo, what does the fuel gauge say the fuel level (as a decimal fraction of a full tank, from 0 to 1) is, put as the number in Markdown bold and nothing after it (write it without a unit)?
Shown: **0.375**
